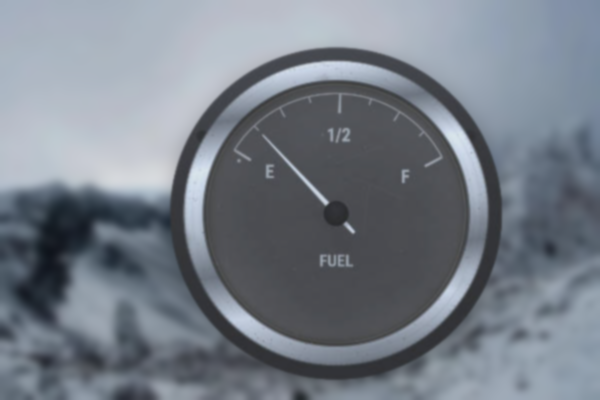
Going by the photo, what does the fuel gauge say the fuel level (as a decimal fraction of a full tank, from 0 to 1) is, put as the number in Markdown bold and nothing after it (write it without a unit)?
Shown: **0.125**
